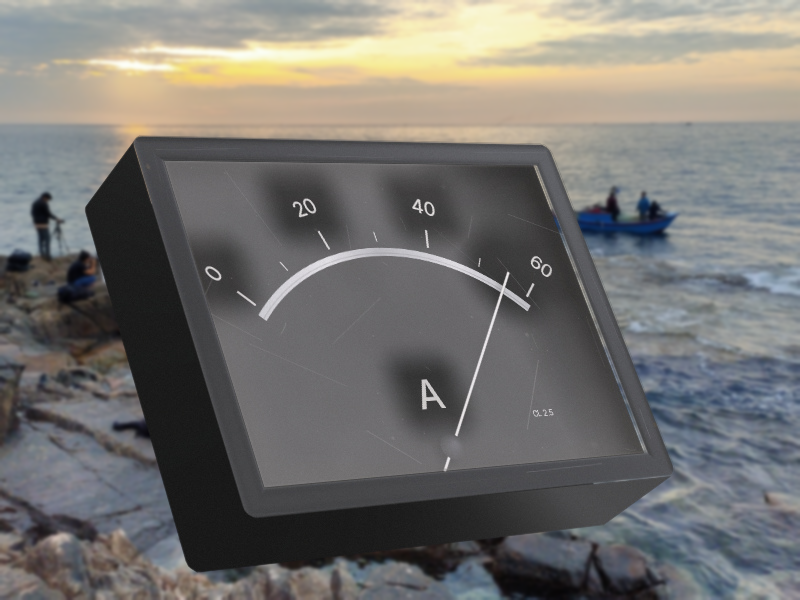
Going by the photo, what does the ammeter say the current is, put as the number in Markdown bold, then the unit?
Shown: **55** A
